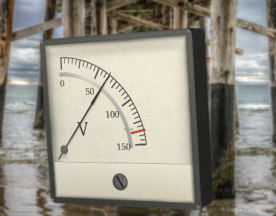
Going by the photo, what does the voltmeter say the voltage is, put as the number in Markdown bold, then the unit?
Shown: **65** V
